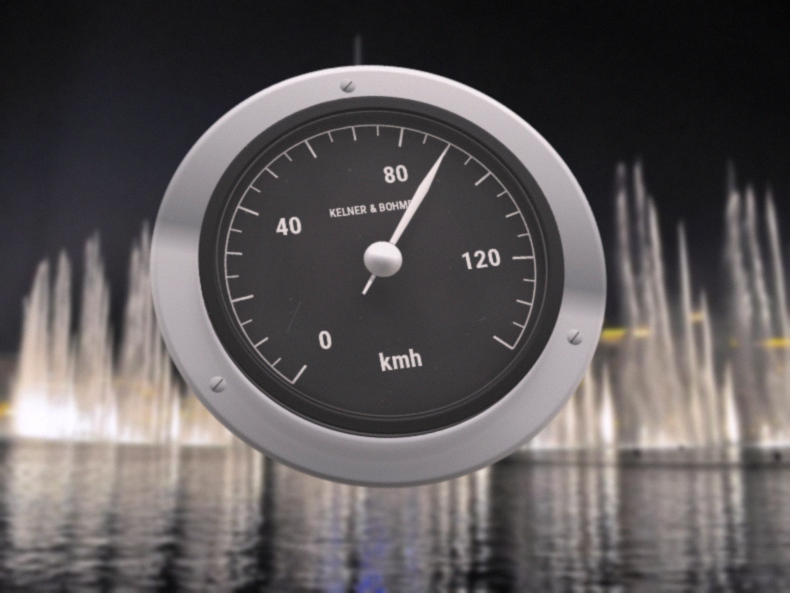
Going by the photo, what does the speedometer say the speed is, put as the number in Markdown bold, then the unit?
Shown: **90** km/h
